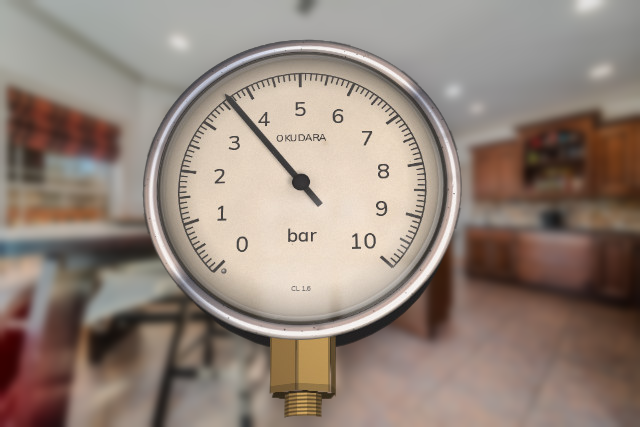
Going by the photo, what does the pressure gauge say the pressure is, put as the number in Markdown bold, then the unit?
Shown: **3.6** bar
